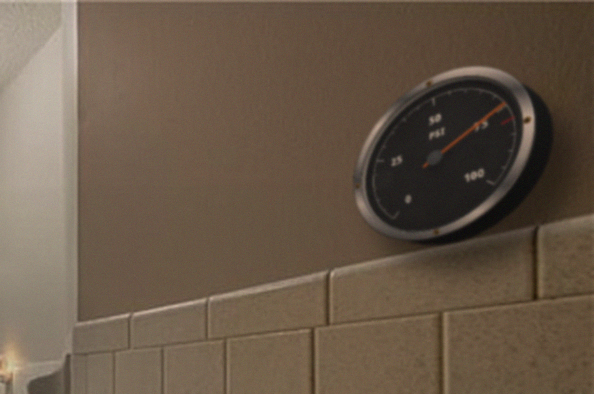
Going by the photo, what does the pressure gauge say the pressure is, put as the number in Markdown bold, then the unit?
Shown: **75** psi
